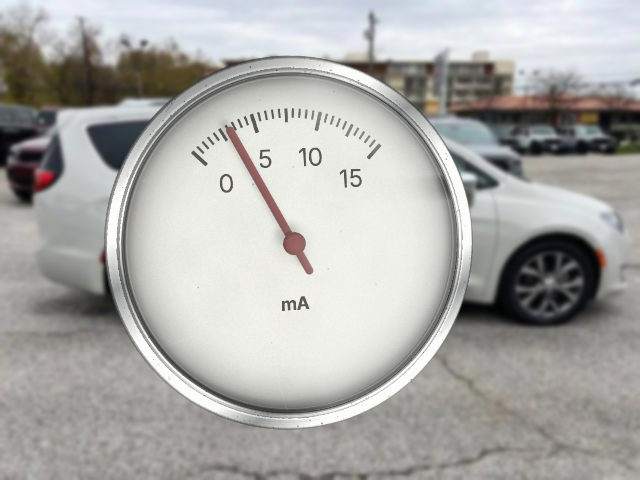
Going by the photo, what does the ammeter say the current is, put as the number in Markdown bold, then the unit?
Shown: **3** mA
